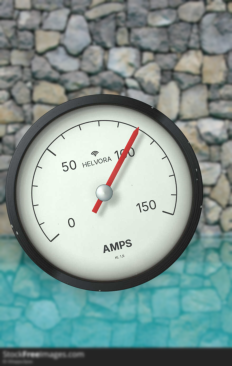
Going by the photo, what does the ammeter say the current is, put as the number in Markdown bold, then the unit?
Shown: **100** A
